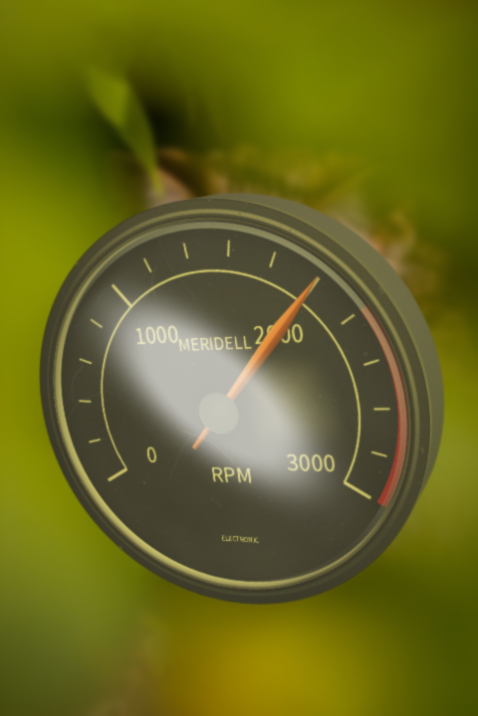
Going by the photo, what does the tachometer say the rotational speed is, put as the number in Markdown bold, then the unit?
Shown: **2000** rpm
